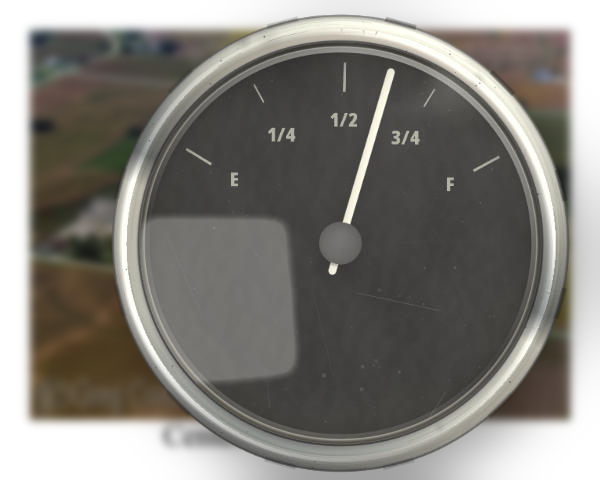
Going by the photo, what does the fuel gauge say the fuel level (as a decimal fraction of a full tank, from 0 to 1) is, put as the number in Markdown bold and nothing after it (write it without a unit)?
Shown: **0.625**
